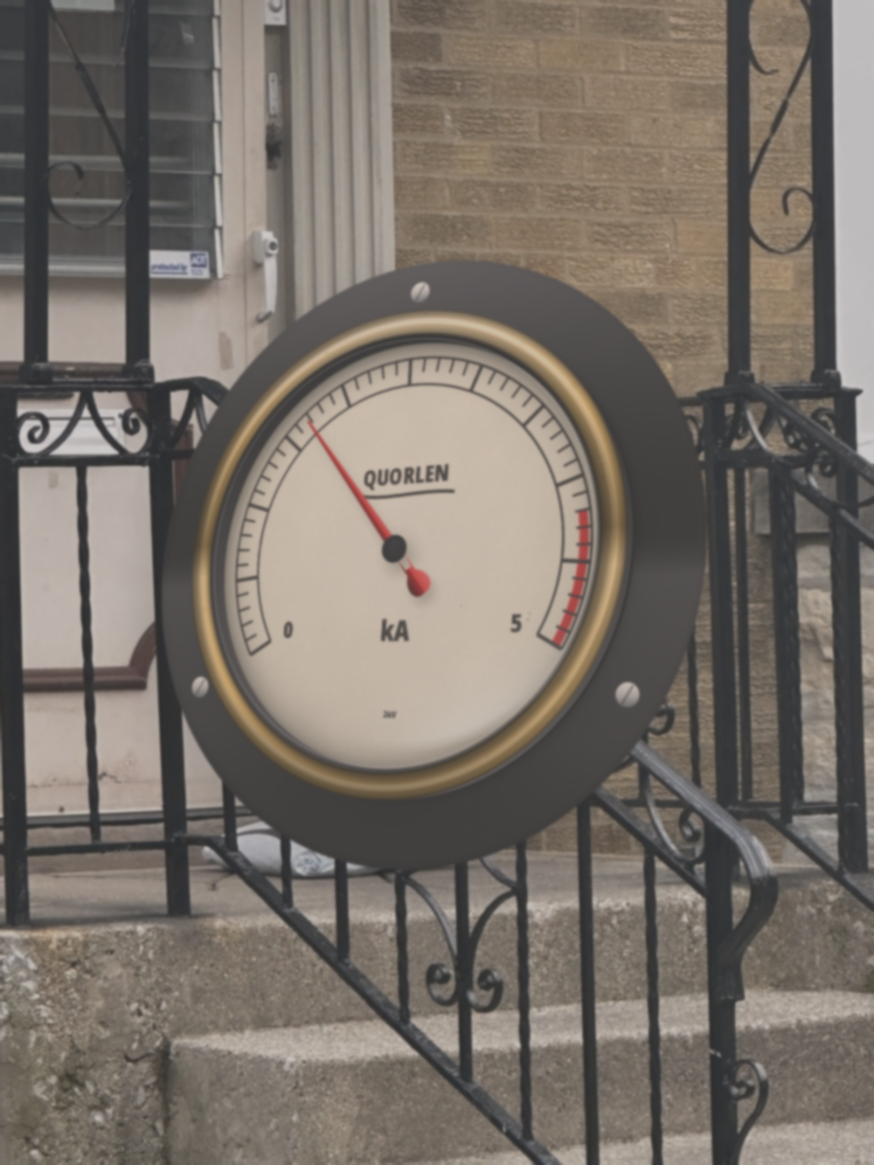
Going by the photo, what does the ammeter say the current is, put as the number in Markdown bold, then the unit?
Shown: **1.7** kA
